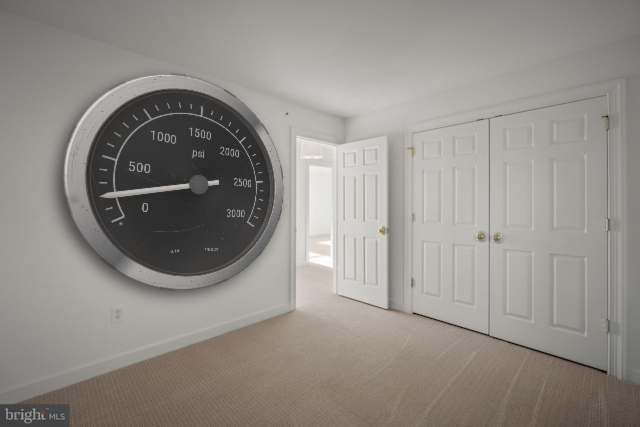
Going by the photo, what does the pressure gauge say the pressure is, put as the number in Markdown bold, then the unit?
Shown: **200** psi
